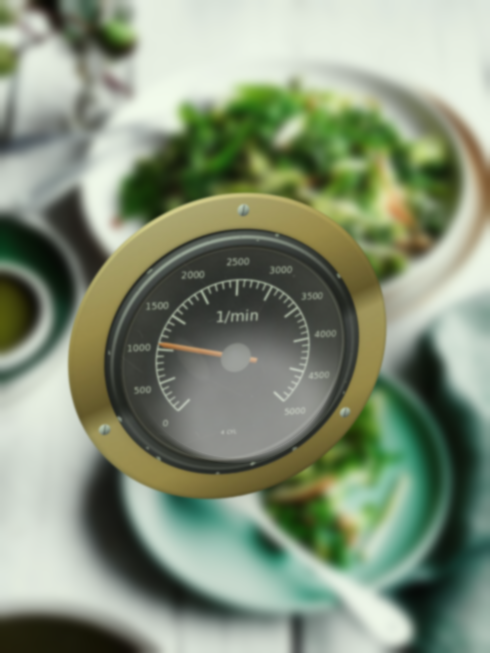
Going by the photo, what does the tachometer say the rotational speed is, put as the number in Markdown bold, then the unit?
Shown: **1100** rpm
